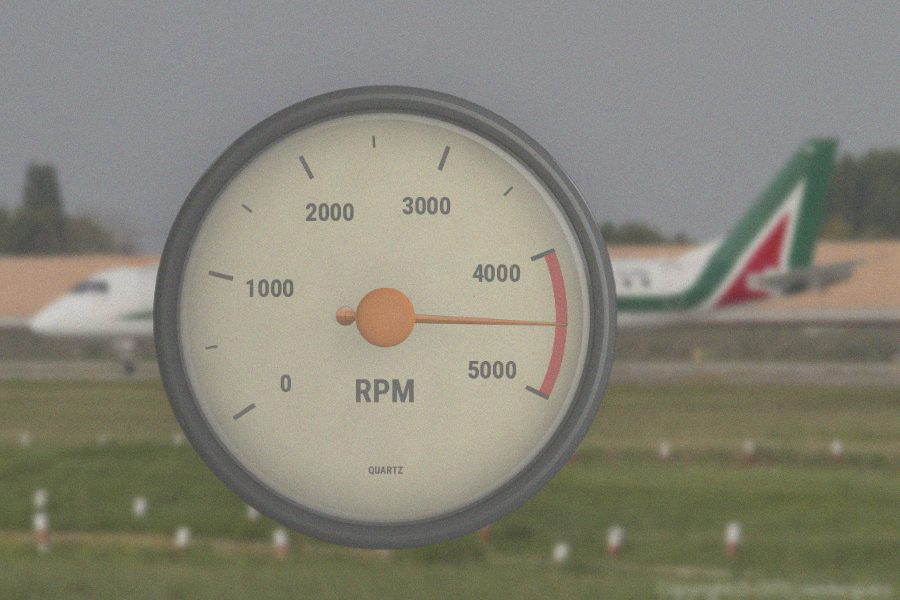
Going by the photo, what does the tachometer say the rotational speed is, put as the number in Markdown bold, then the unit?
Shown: **4500** rpm
